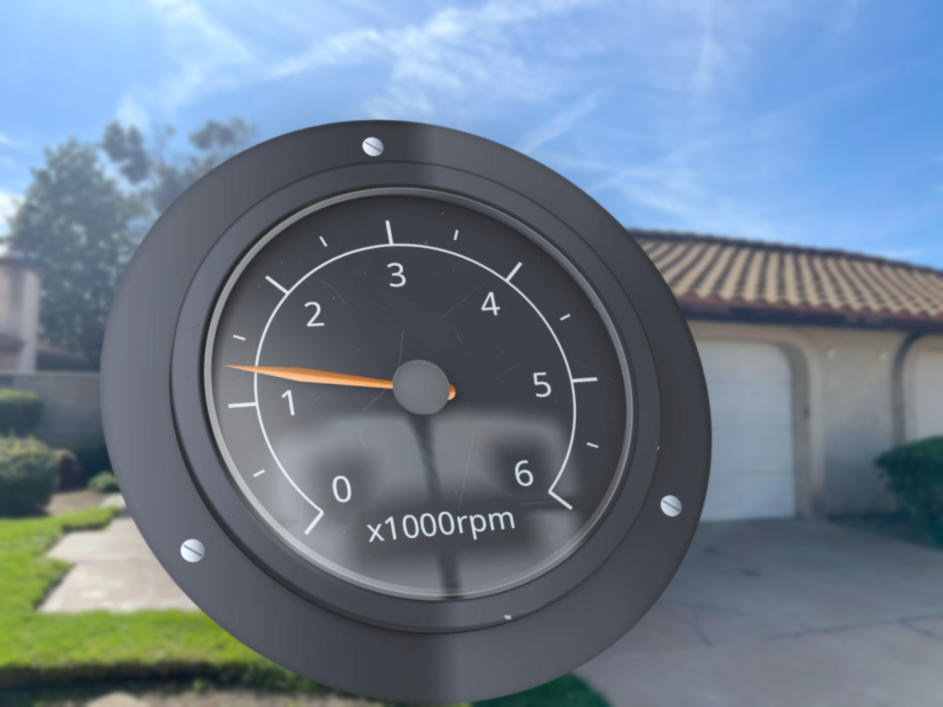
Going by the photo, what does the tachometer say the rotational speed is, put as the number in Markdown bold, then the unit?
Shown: **1250** rpm
